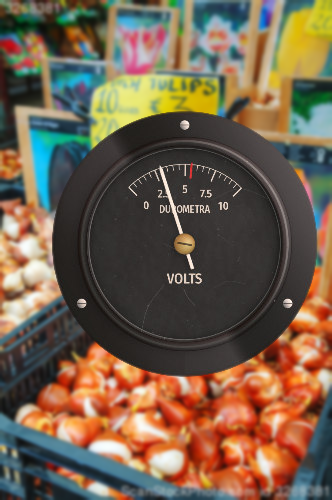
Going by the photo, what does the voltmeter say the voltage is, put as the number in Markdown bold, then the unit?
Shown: **3** V
